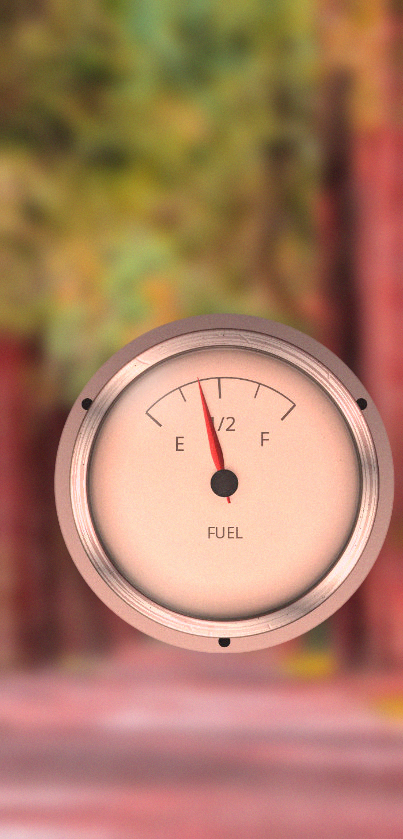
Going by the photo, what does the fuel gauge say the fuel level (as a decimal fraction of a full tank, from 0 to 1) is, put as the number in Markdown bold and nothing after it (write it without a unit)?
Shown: **0.375**
